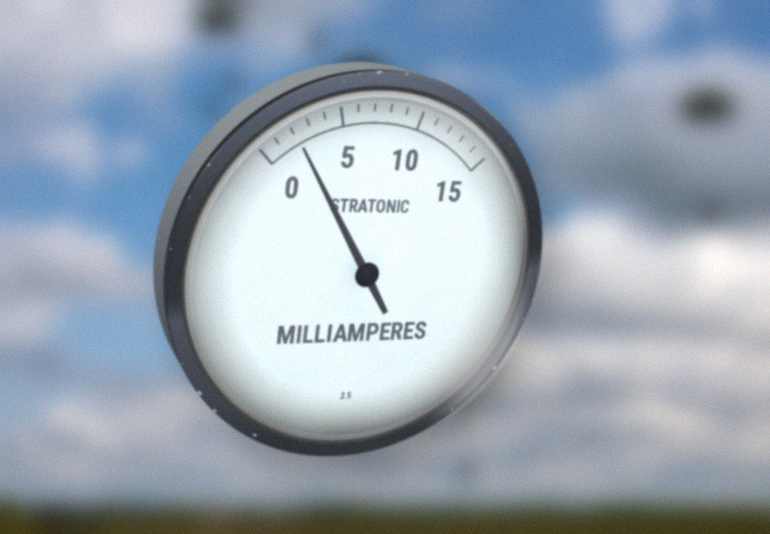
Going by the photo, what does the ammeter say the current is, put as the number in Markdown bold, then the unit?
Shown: **2** mA
